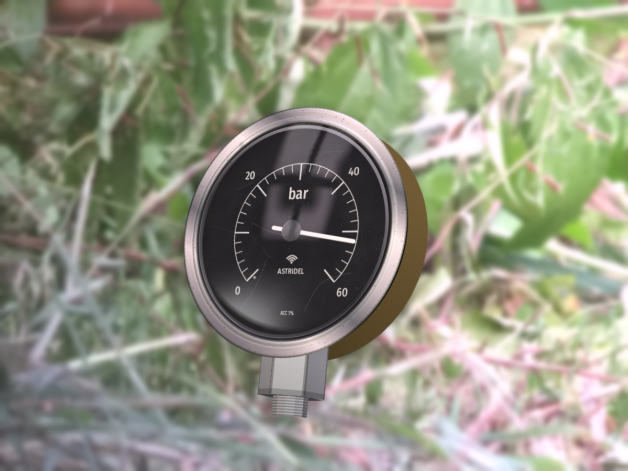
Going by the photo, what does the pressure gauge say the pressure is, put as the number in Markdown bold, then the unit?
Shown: **52** bar
